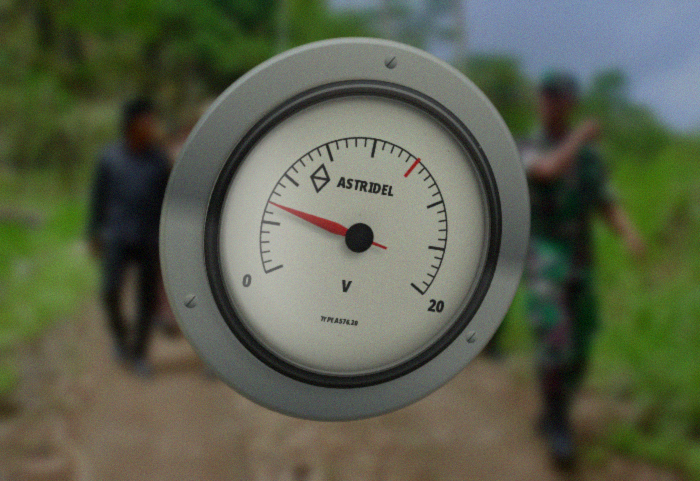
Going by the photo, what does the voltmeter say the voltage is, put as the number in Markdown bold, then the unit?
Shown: **3.5** V
